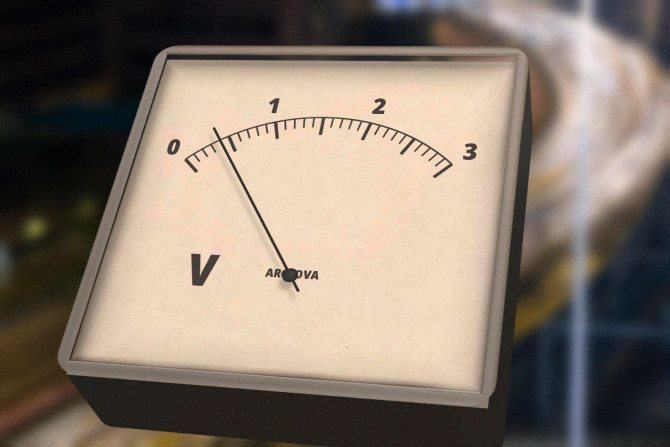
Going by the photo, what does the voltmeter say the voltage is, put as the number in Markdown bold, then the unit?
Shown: **0.4** V
